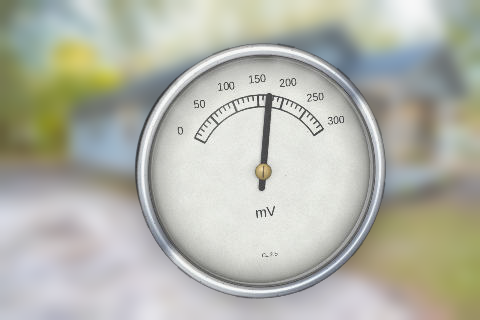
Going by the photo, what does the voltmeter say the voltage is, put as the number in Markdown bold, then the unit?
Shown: **170** mV
